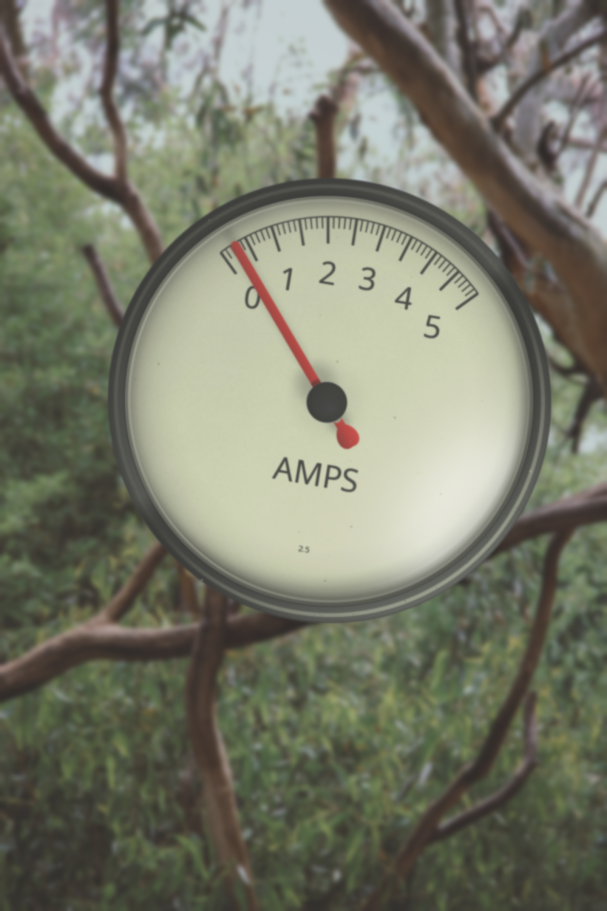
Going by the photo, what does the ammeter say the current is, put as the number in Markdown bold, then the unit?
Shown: **0.3** A
